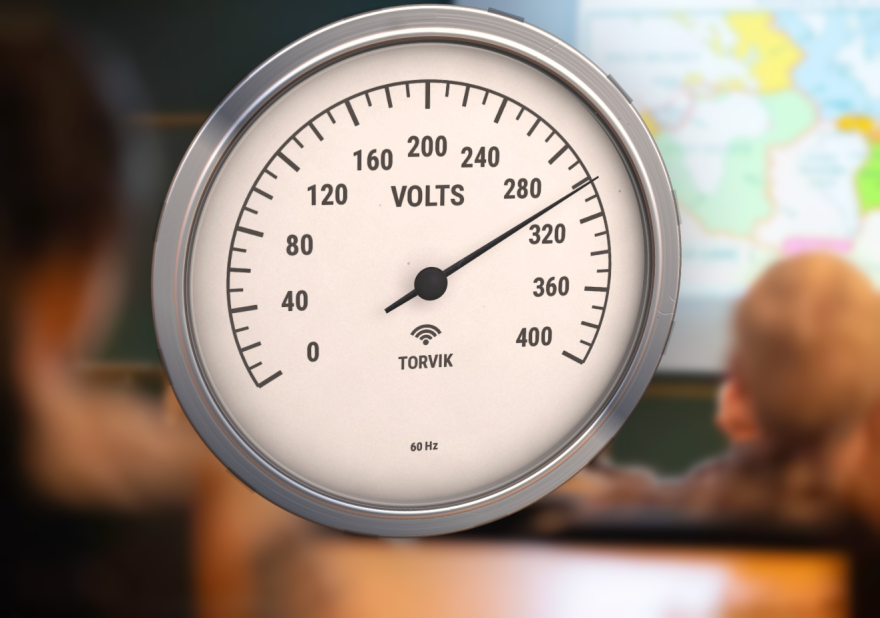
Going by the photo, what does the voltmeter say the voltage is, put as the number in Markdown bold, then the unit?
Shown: **300** V
